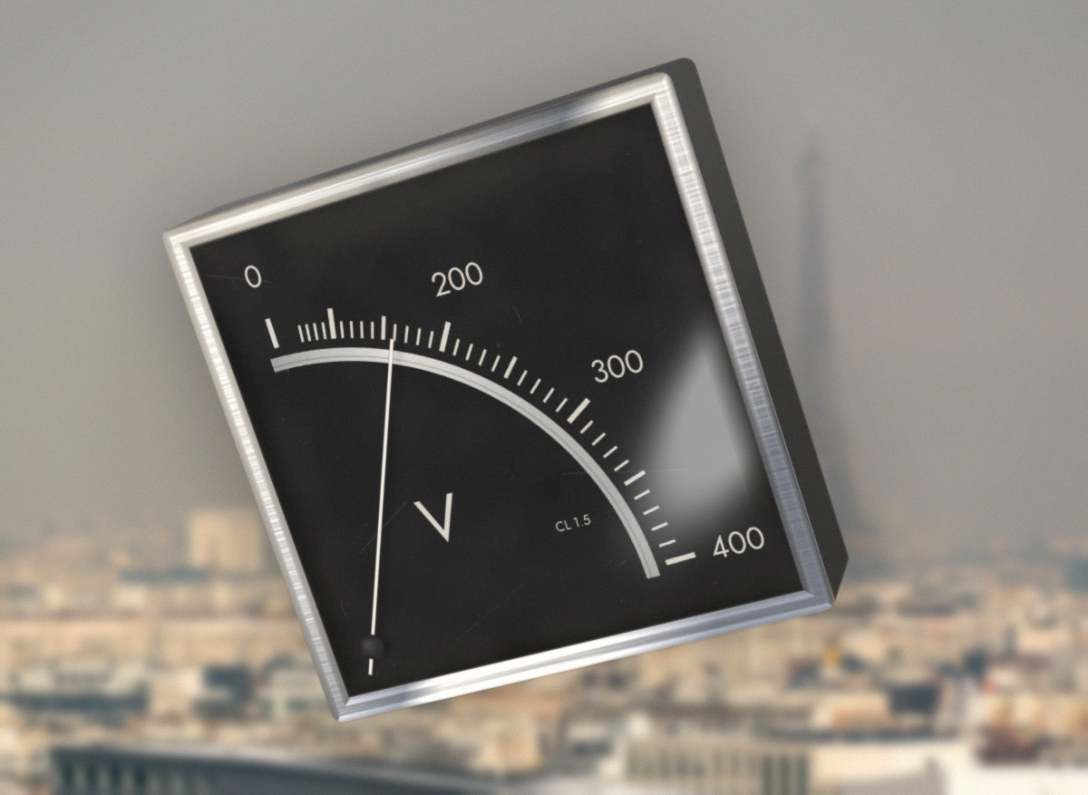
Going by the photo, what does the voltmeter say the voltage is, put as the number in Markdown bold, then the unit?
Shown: **160** V
